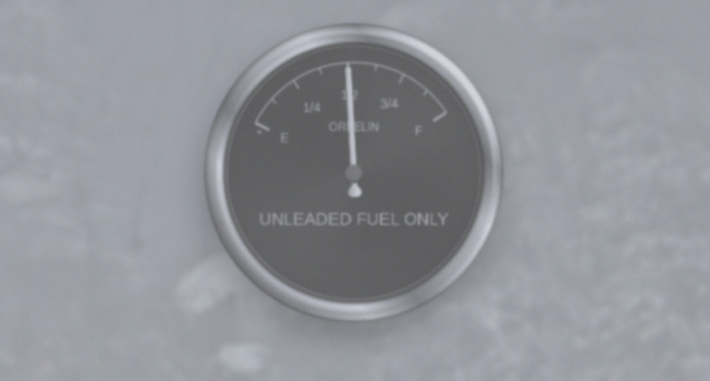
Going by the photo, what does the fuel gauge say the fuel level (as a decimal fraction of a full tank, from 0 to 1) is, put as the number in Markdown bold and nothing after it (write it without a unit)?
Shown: **0.5**
